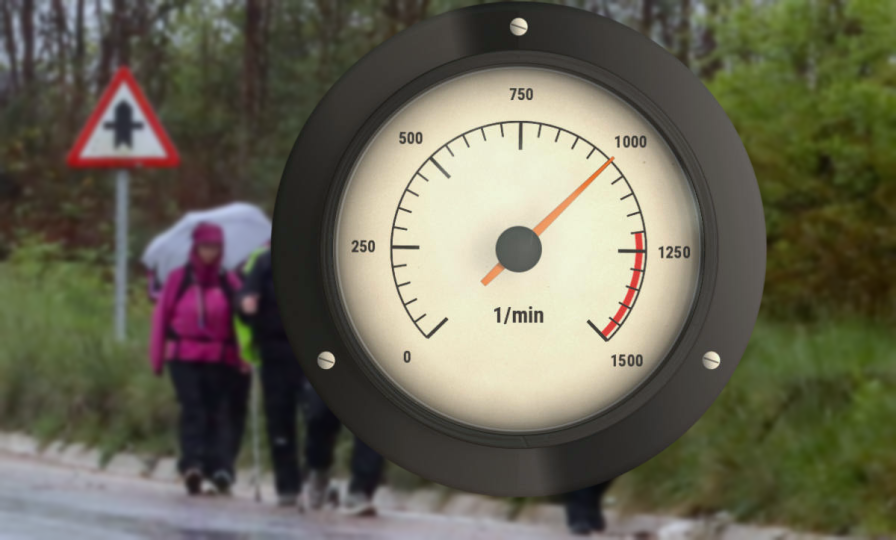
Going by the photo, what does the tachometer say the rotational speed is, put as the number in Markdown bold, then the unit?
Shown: **1000** rpm
